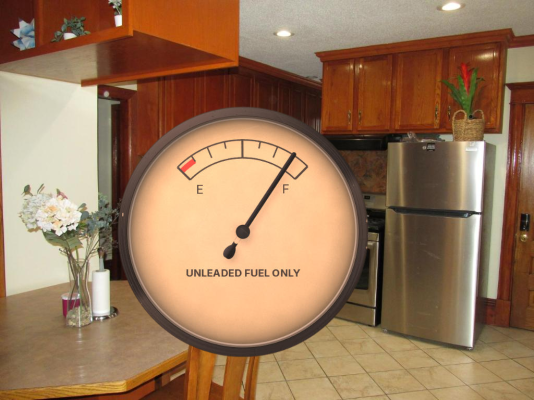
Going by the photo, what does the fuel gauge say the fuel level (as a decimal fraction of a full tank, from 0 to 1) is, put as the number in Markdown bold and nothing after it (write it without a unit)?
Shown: **0.875**
